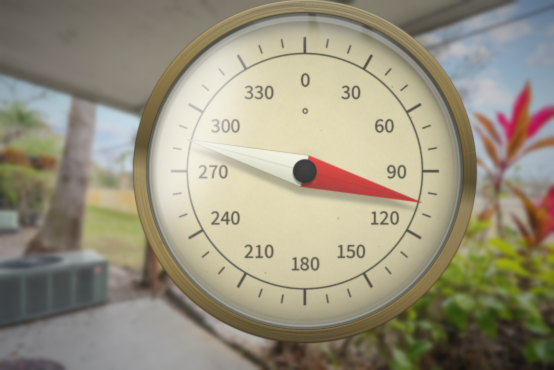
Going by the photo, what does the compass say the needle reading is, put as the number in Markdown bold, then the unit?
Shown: **105** °
